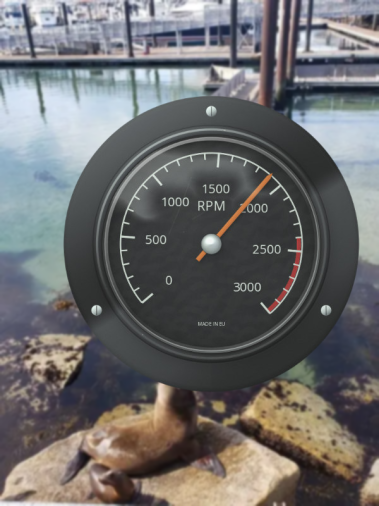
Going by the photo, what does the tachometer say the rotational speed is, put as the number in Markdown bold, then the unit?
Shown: **1900** rpm
